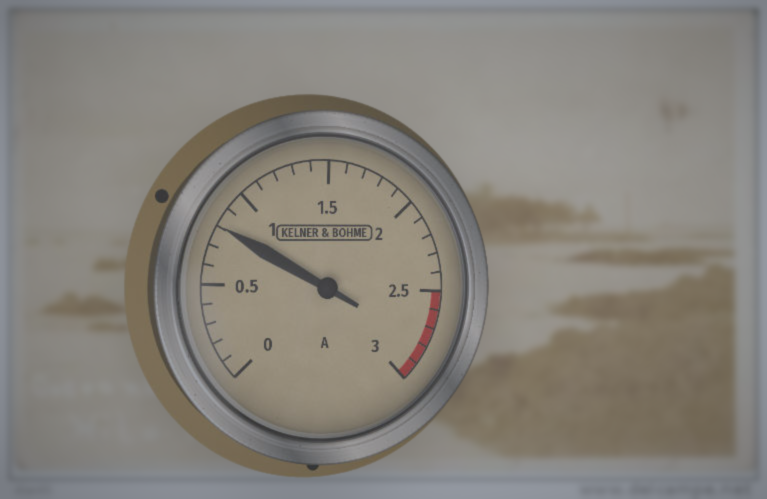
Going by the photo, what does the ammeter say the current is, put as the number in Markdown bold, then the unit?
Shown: **0.8** A
